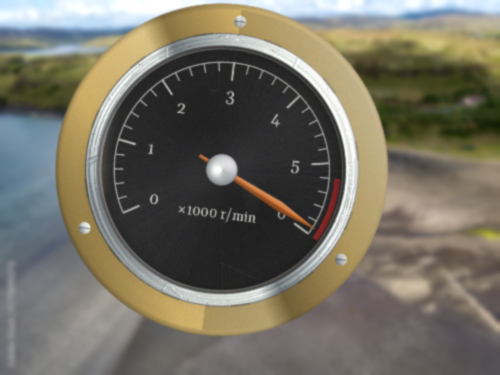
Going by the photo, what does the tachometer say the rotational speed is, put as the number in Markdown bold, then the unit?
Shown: **5900** rpm
